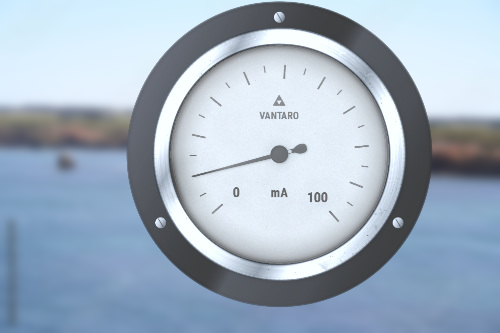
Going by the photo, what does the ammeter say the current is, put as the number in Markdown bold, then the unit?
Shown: **10** mA
